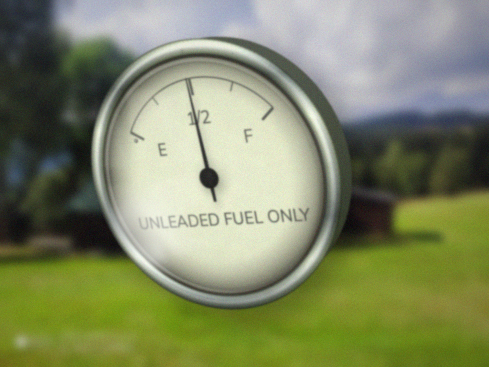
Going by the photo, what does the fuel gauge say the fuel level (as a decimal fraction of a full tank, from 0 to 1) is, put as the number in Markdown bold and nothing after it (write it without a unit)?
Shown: **0.5**
